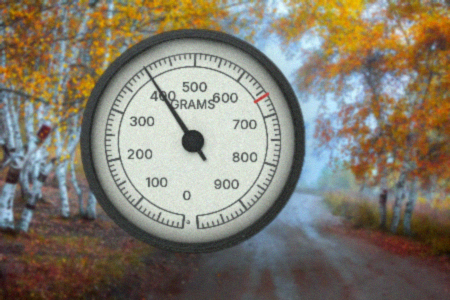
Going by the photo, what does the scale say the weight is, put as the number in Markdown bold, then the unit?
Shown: **400** g
